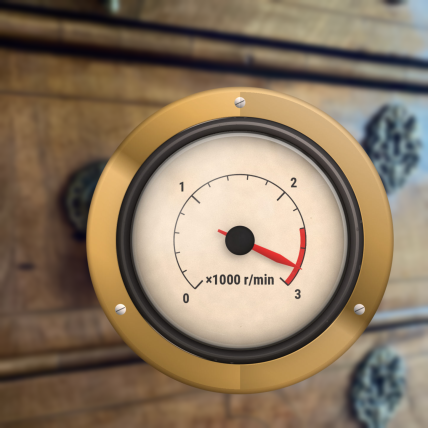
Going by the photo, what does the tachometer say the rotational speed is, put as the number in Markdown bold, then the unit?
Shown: **2800** rpm
